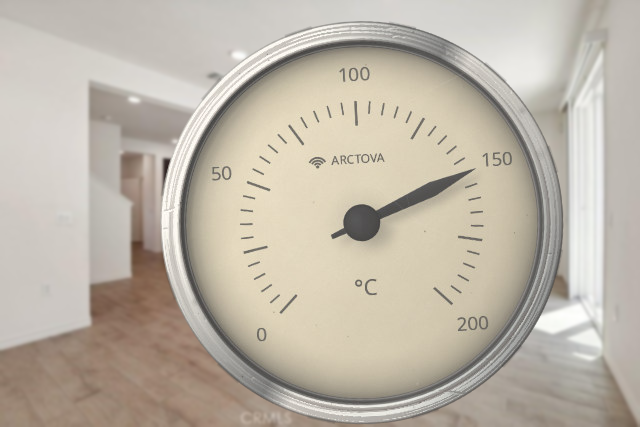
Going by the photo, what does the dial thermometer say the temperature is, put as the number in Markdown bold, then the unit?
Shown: **150** °C
